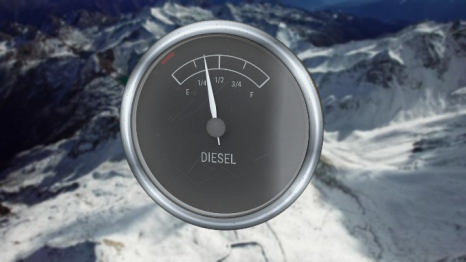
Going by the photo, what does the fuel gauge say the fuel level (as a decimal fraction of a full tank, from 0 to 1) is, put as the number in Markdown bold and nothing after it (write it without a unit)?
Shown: **0.375**
